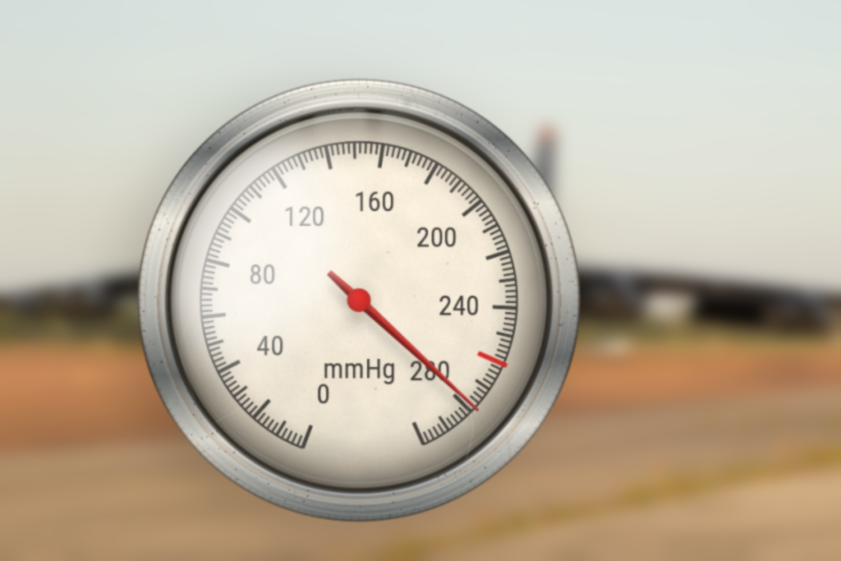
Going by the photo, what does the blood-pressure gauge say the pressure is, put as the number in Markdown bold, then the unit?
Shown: **278** mmHg
